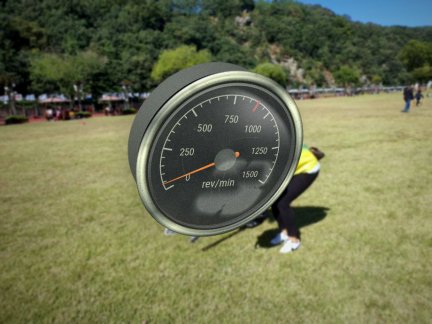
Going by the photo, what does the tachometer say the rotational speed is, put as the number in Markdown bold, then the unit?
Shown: **50** rpm
